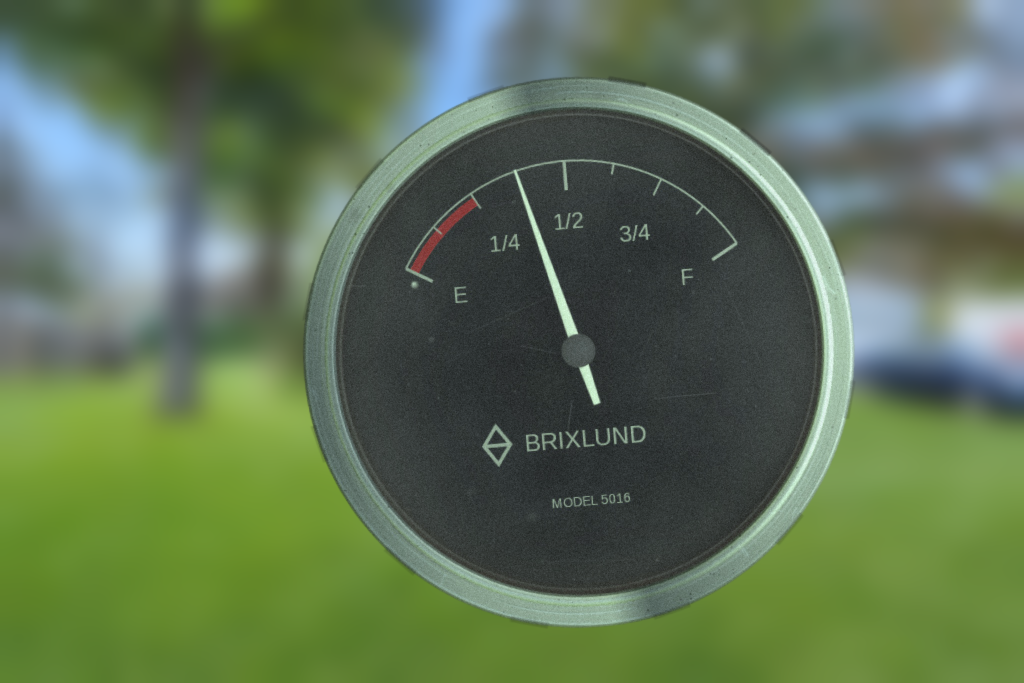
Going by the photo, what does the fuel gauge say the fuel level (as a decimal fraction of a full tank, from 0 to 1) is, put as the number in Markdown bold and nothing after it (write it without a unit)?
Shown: **0.375**
